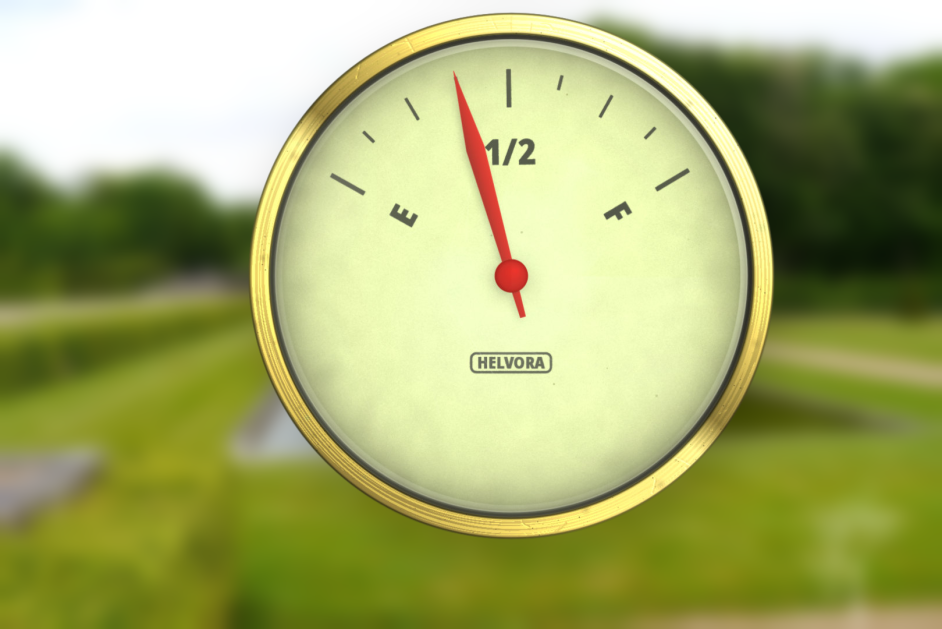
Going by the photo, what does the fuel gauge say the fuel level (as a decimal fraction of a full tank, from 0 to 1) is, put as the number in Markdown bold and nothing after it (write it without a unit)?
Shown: **0.375**
